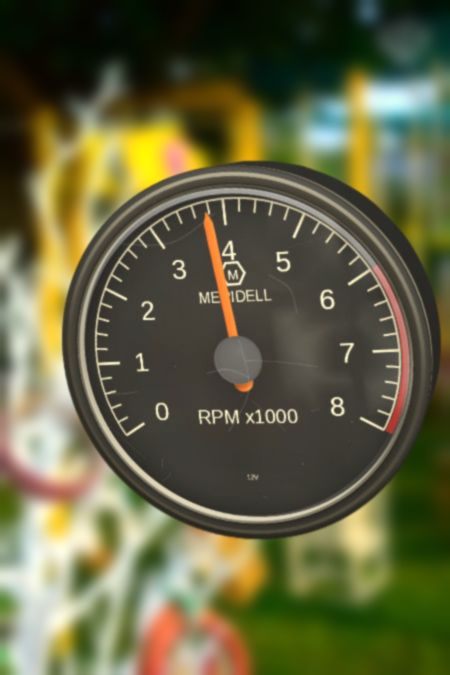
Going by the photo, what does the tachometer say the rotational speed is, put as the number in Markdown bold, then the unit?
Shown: **3800** rpm
